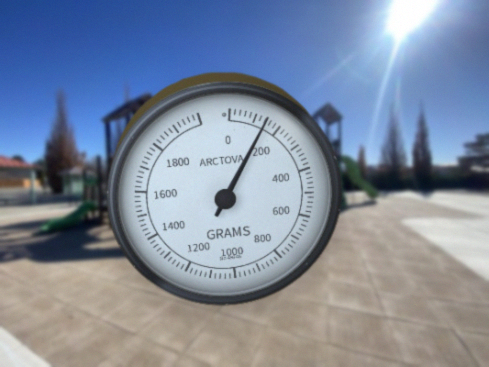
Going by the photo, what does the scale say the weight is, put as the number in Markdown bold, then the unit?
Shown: **140** g
